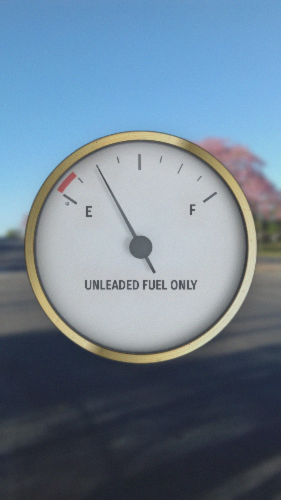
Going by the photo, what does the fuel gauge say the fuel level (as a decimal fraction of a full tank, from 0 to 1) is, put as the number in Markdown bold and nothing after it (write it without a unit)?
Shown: **0.25**
